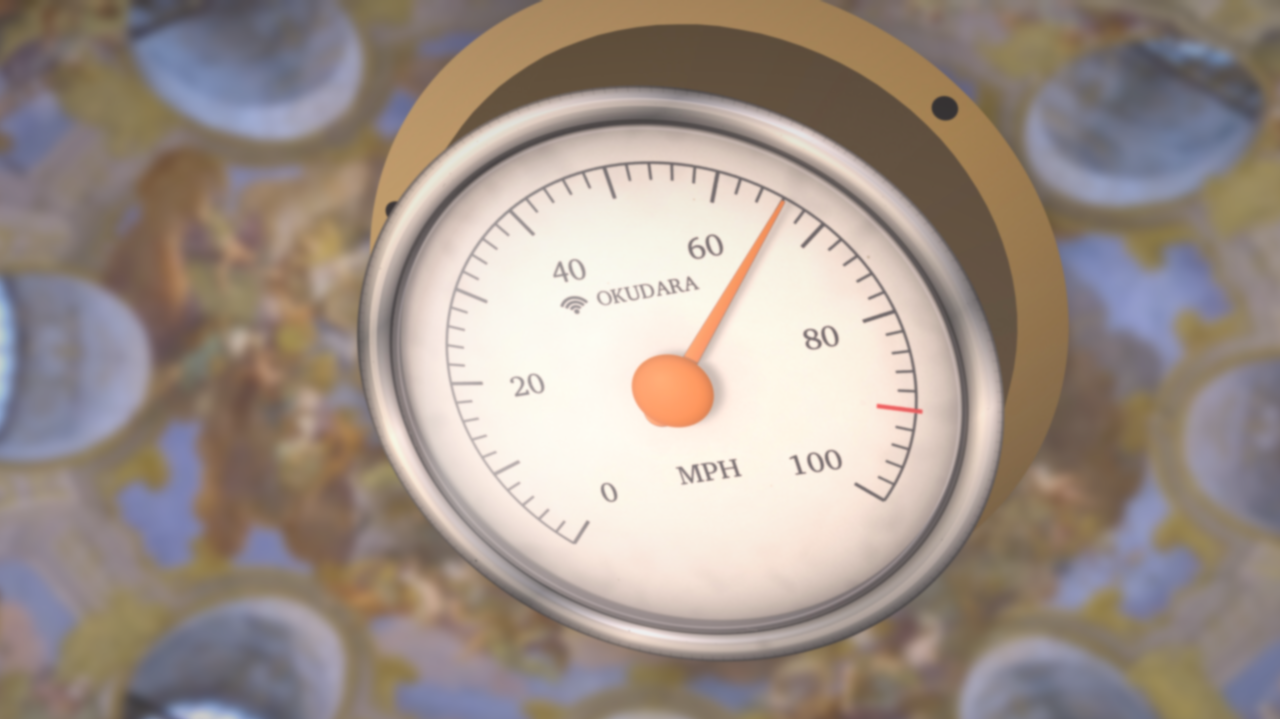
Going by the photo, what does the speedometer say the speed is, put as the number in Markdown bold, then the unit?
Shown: **66** mph
